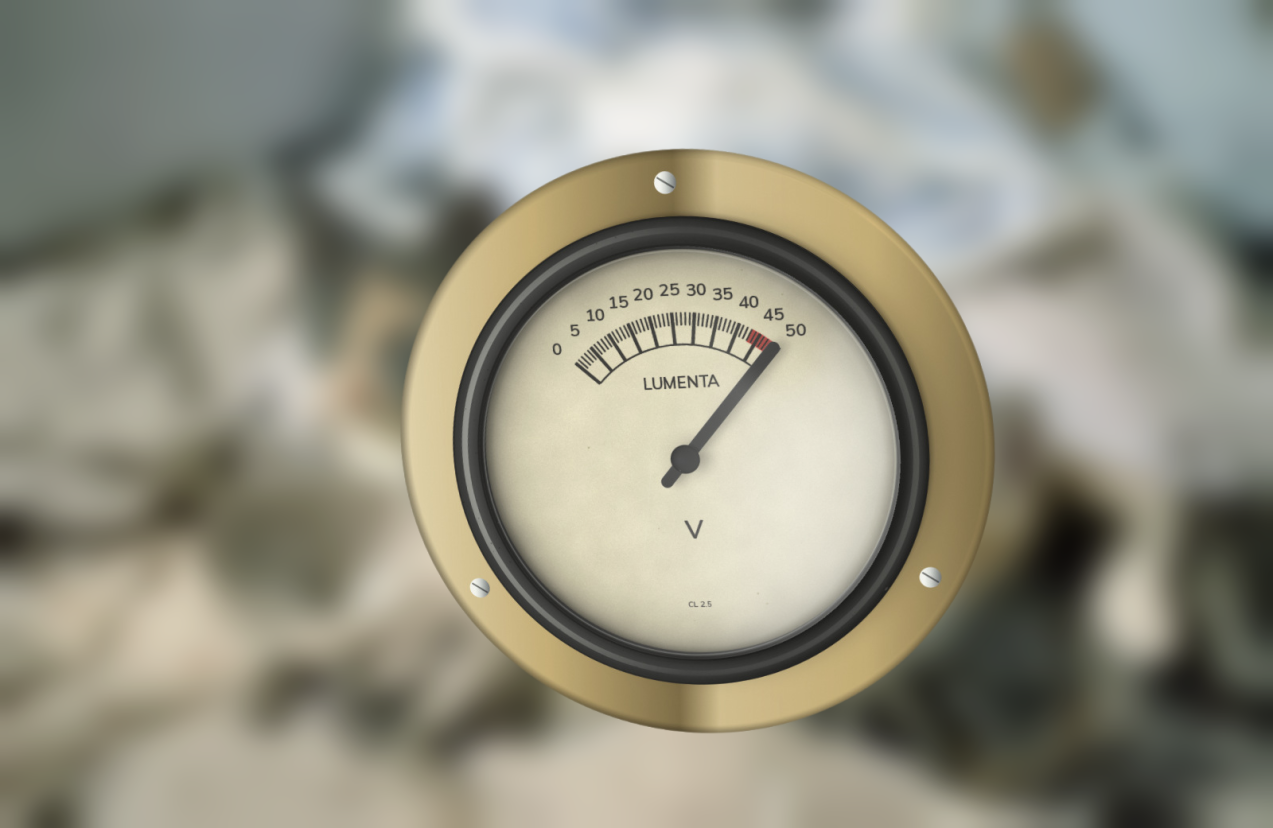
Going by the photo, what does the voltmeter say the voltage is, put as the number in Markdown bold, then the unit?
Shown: **49** V
